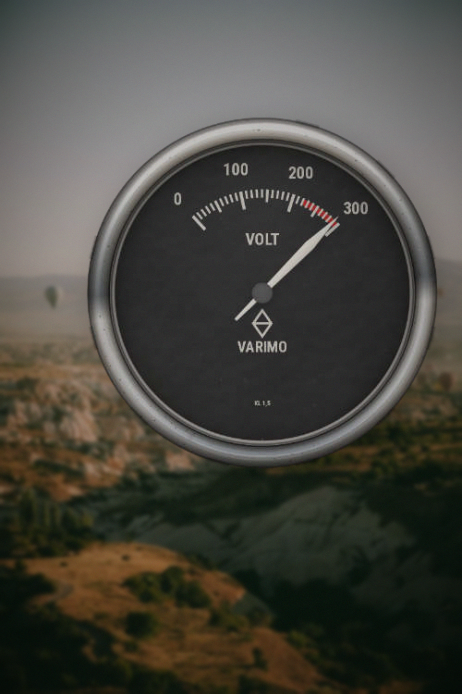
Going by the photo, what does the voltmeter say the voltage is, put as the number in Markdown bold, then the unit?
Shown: **290** V
